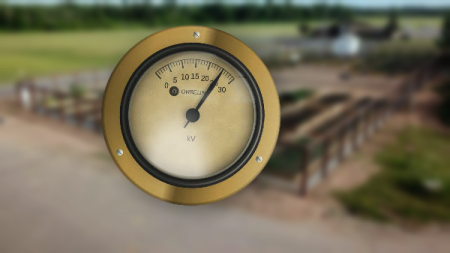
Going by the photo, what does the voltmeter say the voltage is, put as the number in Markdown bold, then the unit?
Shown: **25** kV
